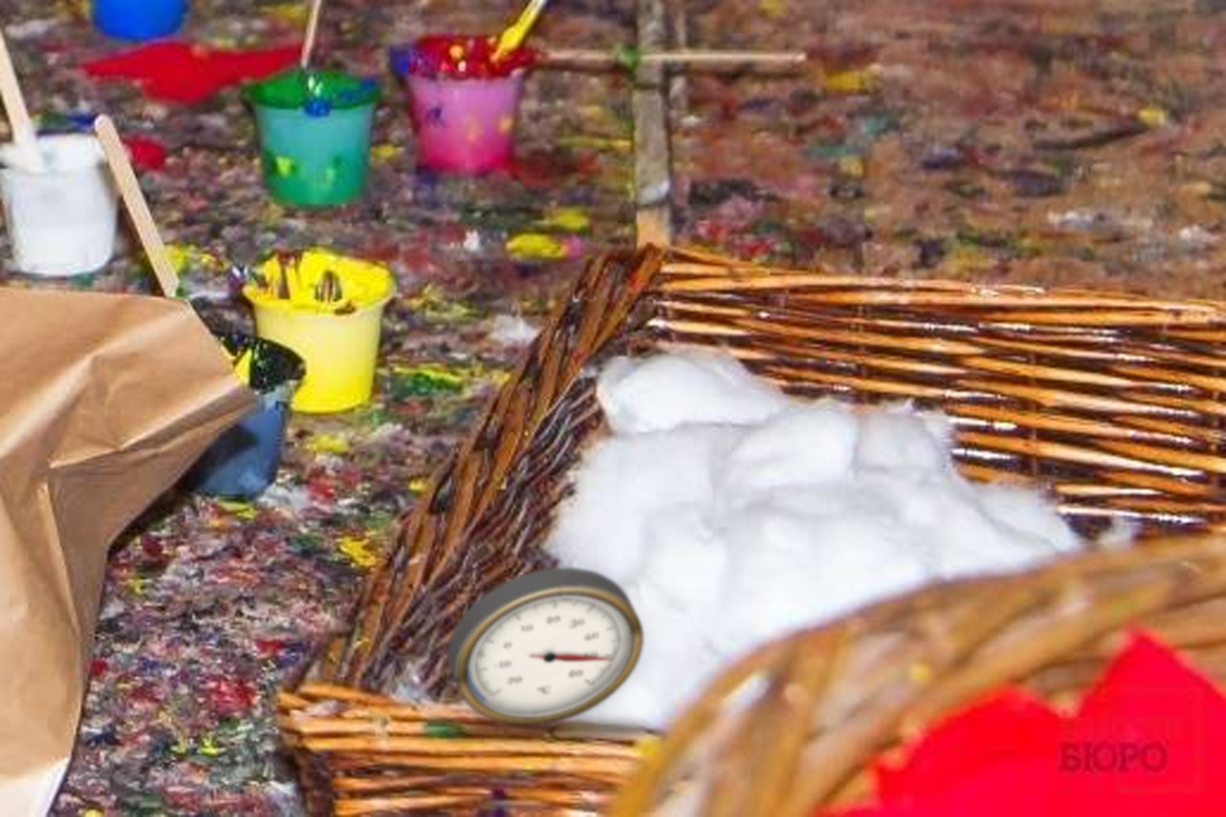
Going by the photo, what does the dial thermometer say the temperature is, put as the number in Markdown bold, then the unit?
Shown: **50** °C
